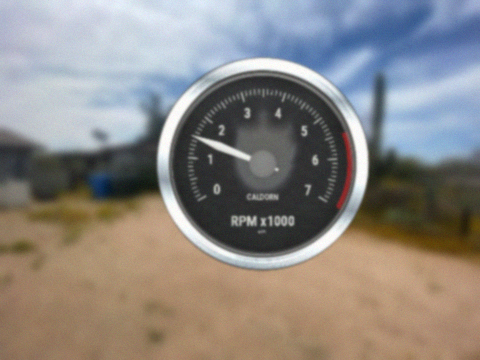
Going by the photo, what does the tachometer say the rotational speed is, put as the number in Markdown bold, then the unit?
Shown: **1500** rpm
